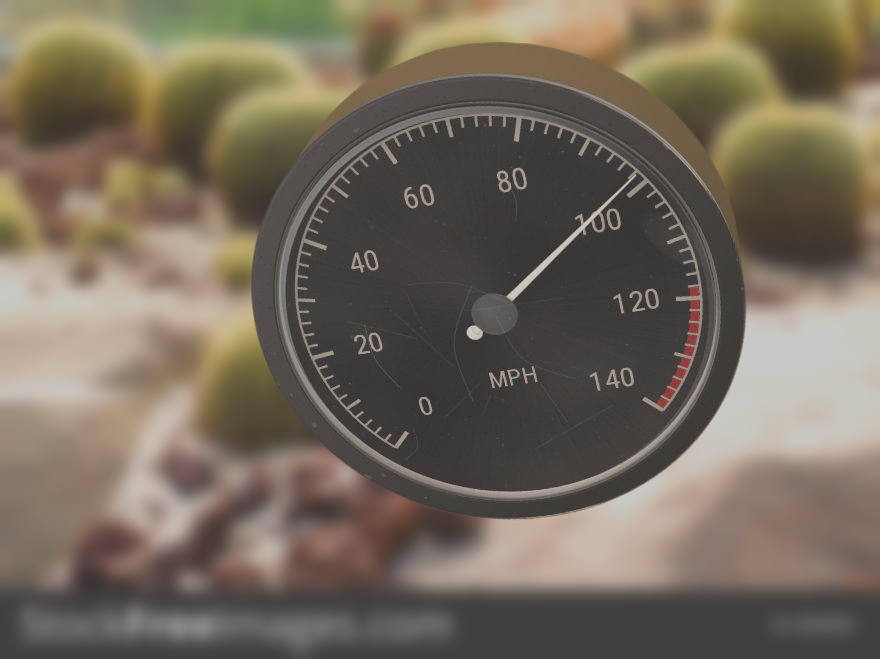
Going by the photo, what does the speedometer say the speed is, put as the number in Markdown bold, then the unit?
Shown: **98** mph
